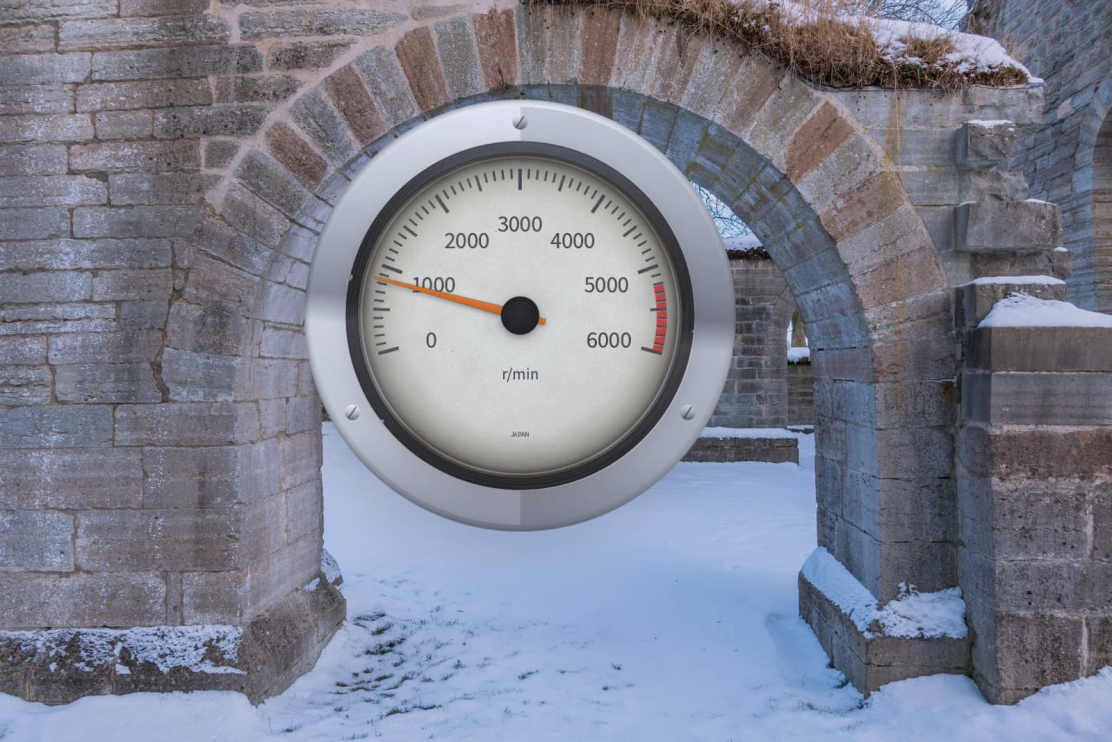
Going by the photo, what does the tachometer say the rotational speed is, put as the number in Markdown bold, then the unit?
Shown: **850** rpm
